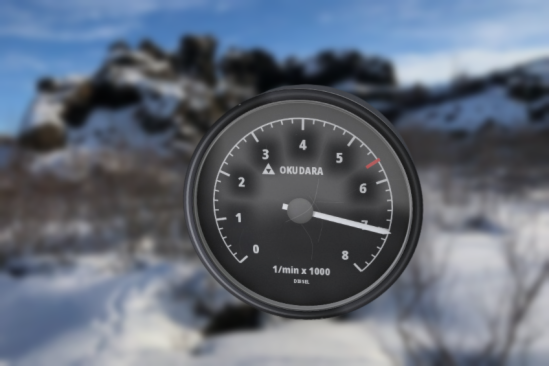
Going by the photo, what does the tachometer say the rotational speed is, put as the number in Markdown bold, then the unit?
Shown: **7000** rpm
